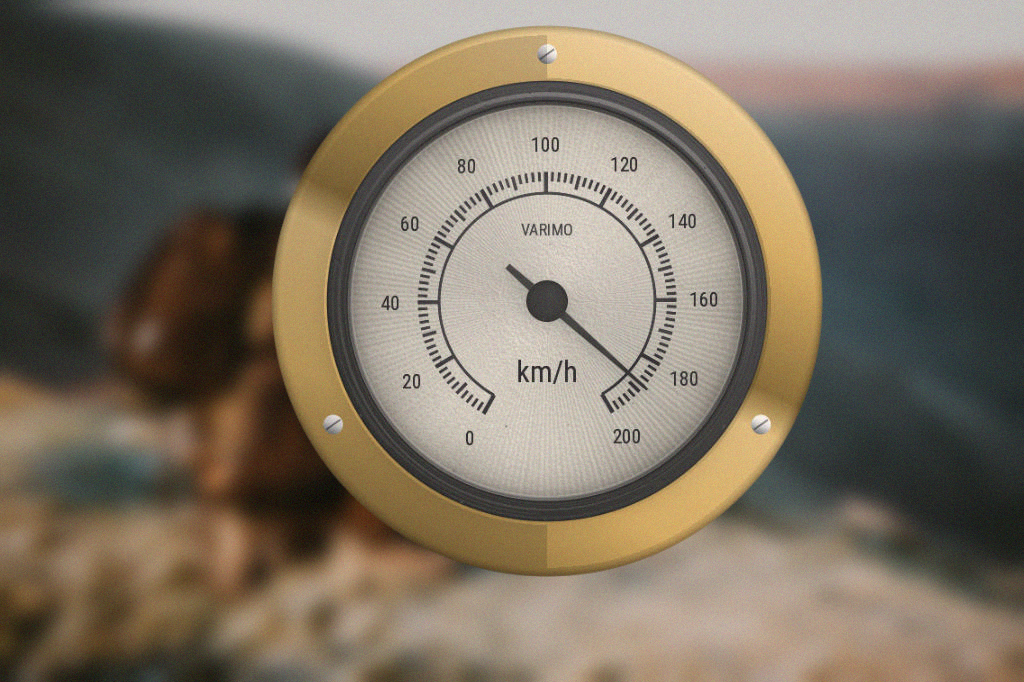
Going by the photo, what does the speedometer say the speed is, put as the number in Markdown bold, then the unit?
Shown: **188** km/h
